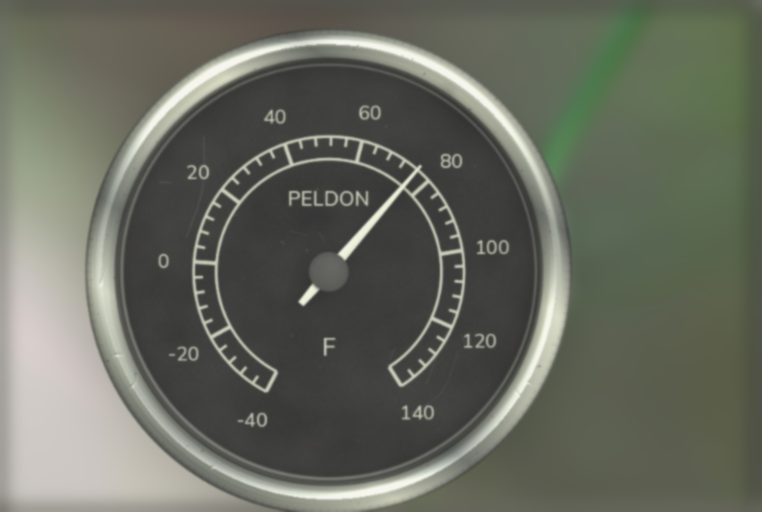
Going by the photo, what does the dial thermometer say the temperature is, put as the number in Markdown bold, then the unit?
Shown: **76** °F
